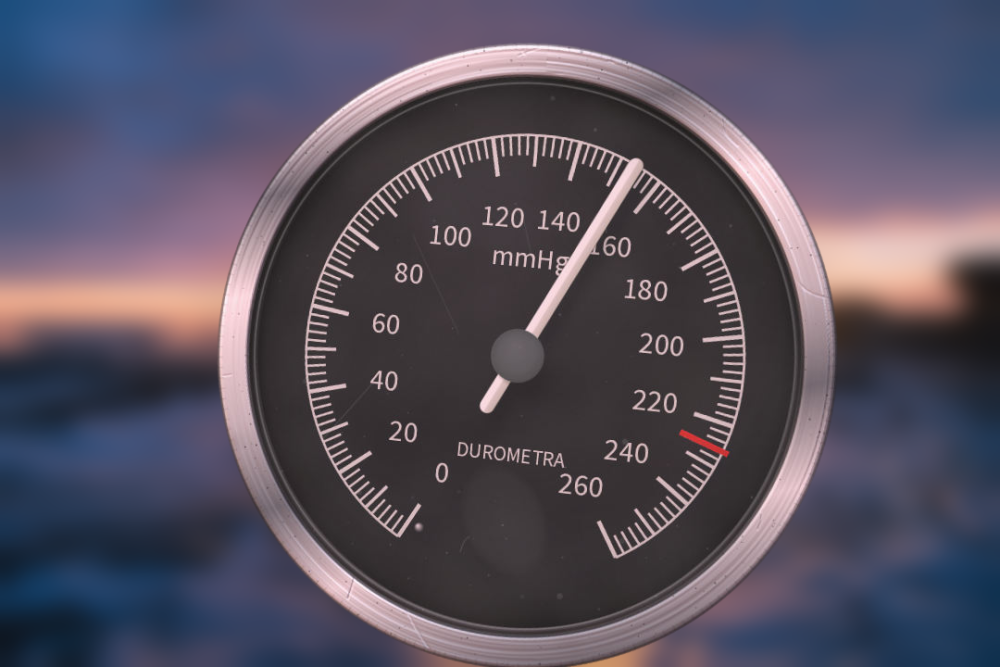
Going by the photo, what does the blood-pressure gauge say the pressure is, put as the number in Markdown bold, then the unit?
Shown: **154** mmHg
